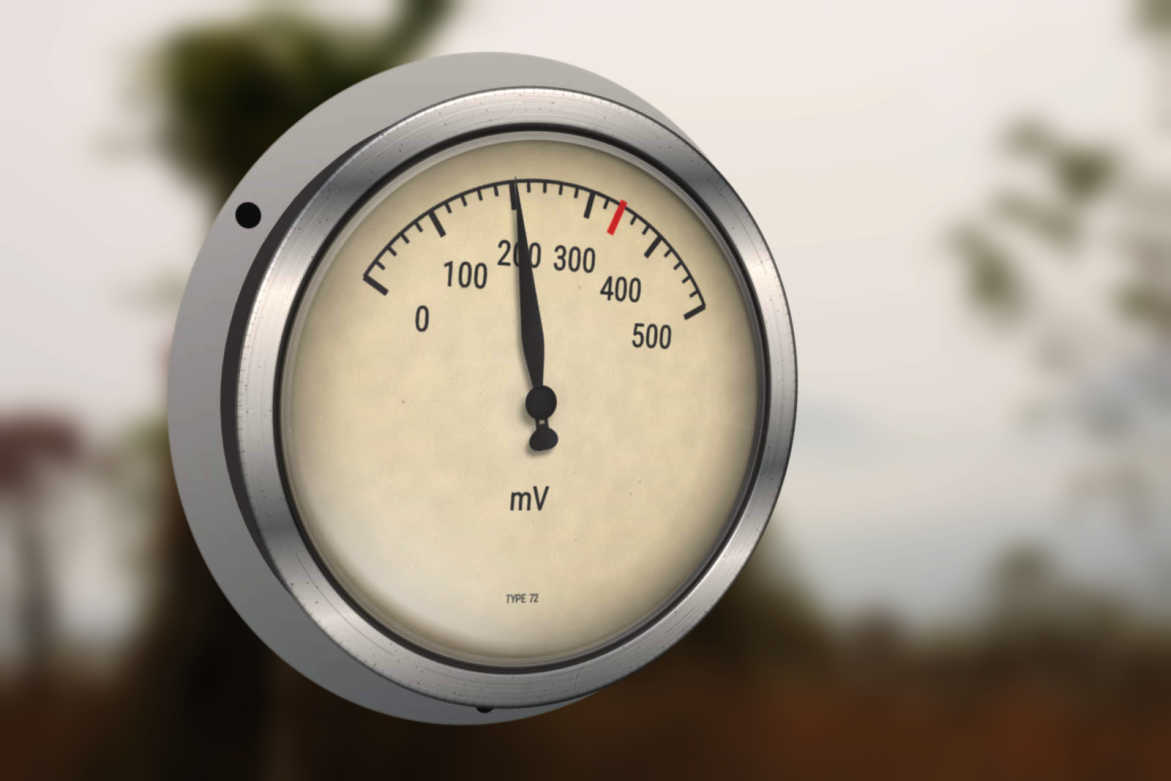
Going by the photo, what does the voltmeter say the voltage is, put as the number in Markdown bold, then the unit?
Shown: **200** mV
